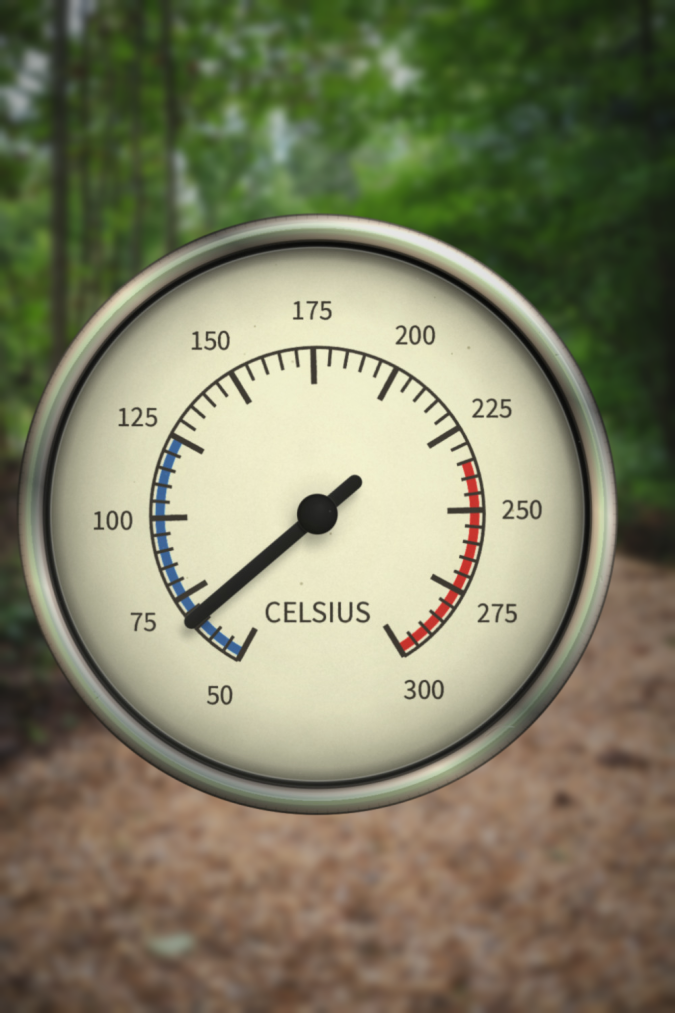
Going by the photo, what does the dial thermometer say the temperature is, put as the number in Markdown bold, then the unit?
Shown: **67.5** °C
